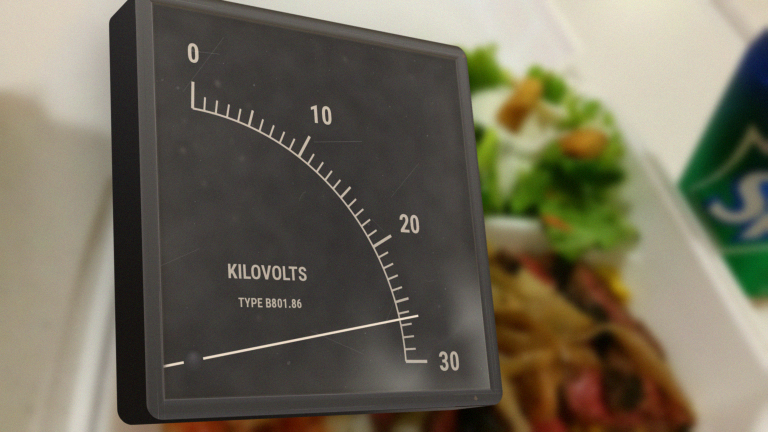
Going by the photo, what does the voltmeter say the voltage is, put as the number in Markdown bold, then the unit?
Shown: **26.5** kV
